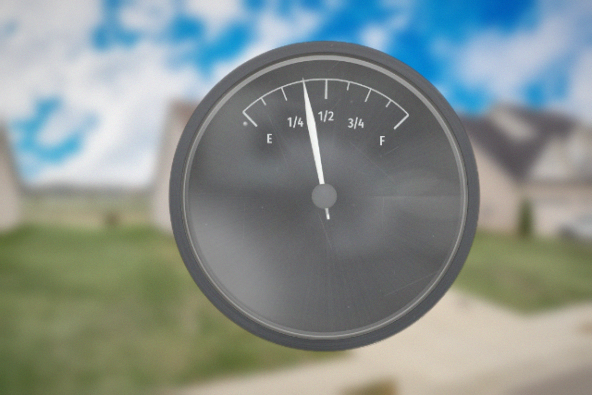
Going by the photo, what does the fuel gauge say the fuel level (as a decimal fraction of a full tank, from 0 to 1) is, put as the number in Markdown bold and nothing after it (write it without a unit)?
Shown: **0.375**
